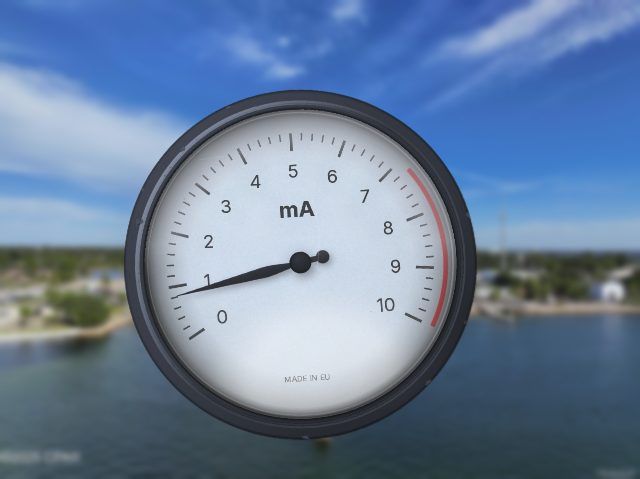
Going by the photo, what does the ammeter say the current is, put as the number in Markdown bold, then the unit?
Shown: **0.8** mA
